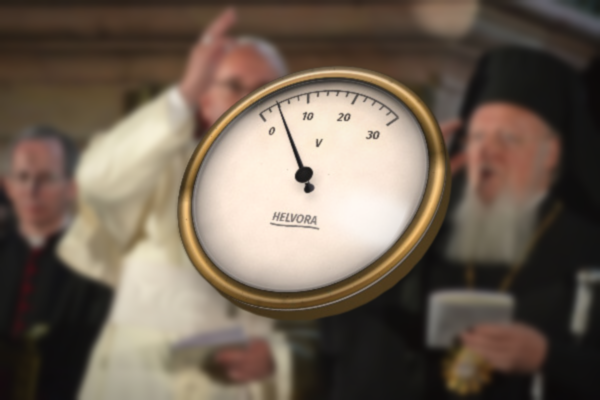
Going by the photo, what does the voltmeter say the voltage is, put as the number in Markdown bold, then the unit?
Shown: **4** V
